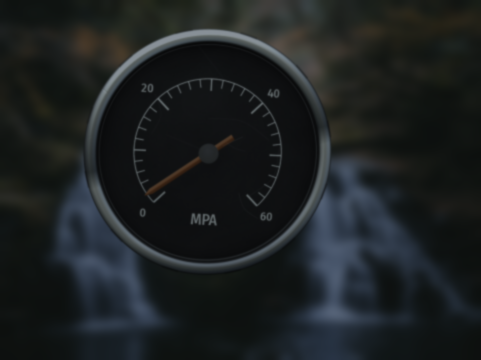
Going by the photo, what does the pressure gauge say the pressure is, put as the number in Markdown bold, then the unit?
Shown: **2** MPa
